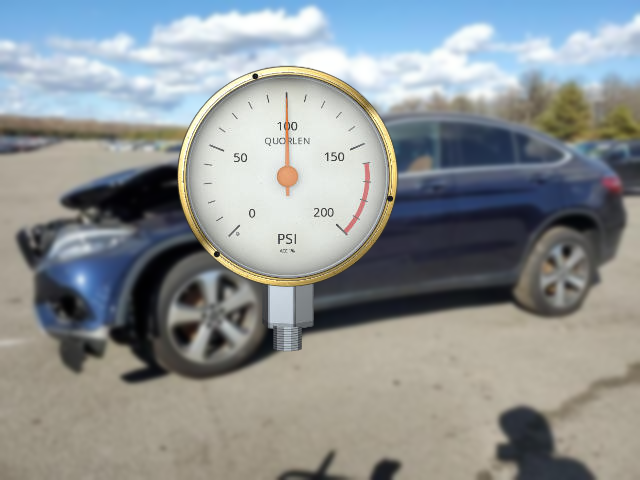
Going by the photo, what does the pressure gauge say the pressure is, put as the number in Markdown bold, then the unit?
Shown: **100** psi
